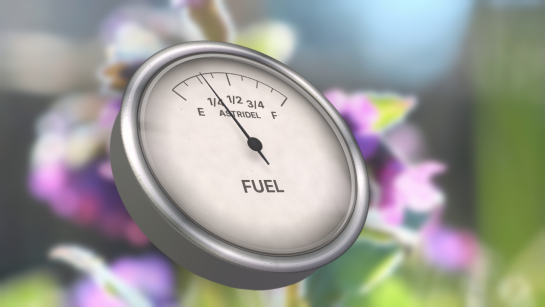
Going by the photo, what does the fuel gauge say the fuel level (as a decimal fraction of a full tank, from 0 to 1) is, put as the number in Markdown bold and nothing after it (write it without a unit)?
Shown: **0.25**
